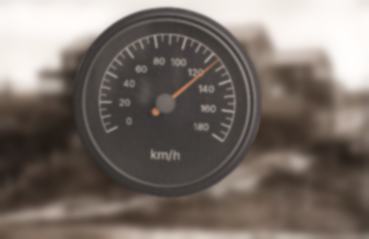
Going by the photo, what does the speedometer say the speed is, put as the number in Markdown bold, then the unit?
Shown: **125** km/h
